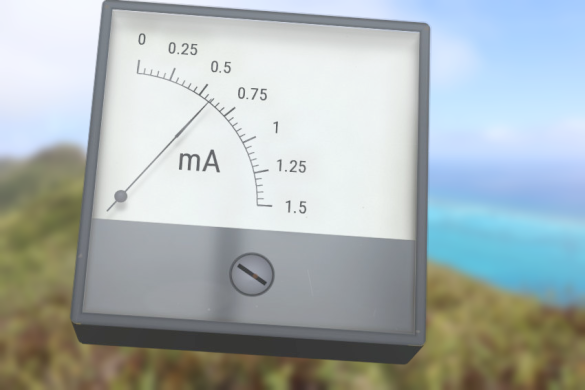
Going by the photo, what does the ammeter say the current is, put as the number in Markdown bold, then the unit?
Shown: **0.6** mA
